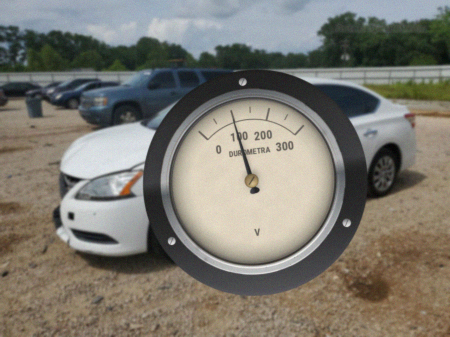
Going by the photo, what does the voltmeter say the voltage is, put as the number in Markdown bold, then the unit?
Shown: **100** V
